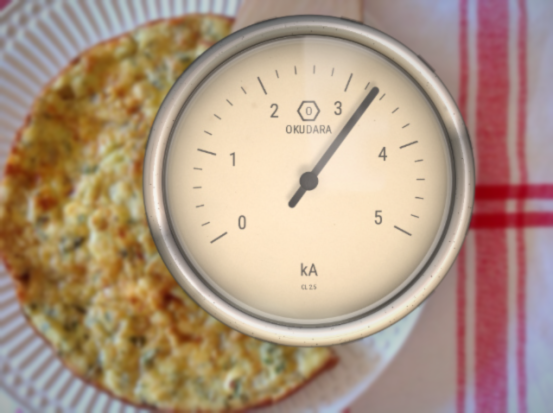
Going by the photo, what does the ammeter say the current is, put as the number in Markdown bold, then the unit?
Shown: **3.3** kA
